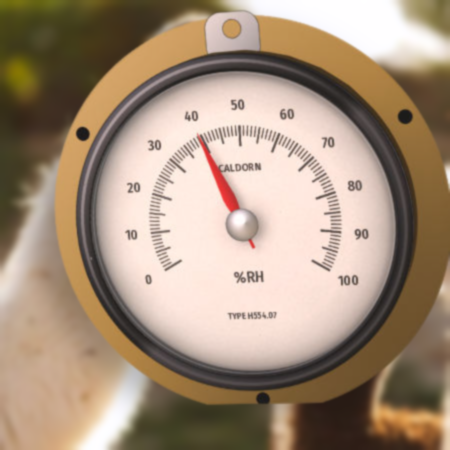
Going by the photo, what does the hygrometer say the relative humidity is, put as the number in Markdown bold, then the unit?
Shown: **40** %
